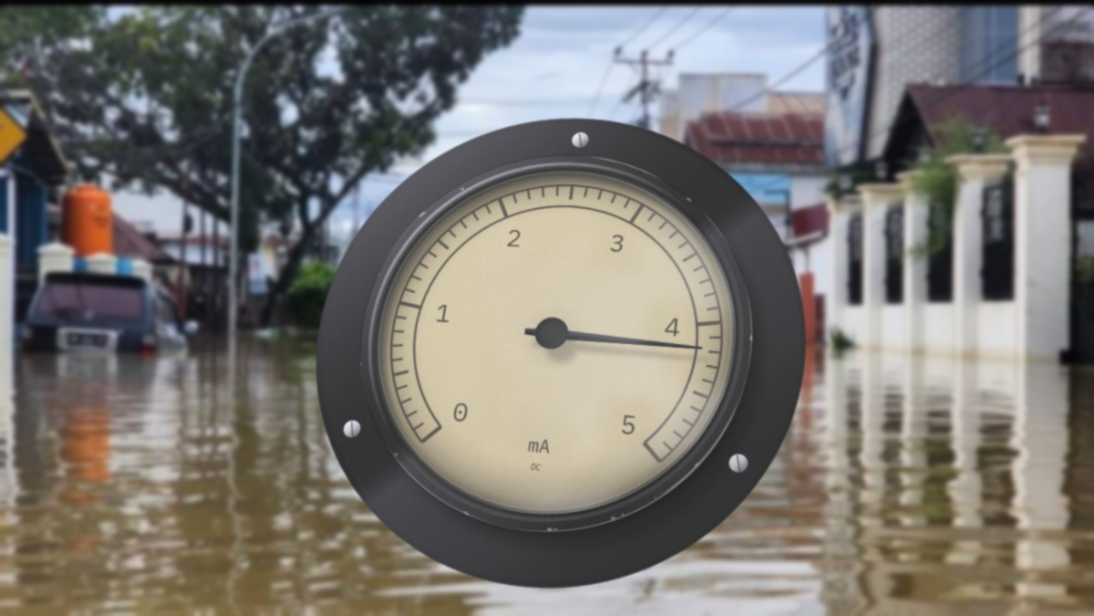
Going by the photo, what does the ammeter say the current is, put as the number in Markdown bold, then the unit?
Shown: **4.2** mA
